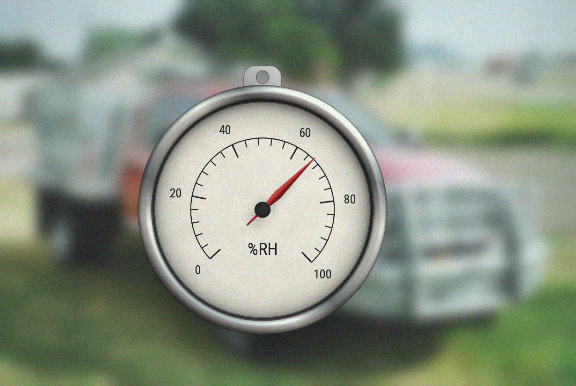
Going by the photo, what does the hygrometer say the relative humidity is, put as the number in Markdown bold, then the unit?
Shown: **66** %
